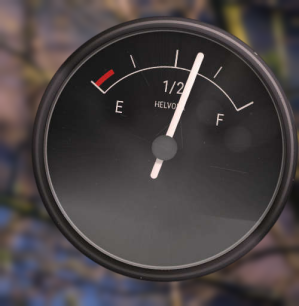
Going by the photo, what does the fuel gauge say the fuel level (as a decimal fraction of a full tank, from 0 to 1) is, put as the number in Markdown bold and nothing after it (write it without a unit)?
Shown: **0.625**
